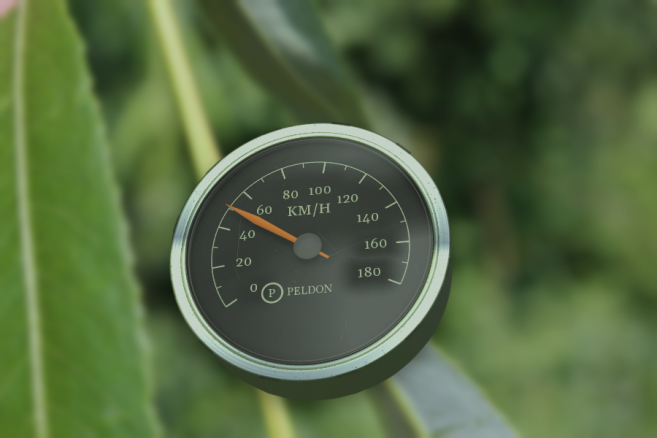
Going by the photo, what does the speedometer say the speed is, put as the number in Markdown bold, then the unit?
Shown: **50** km/h
